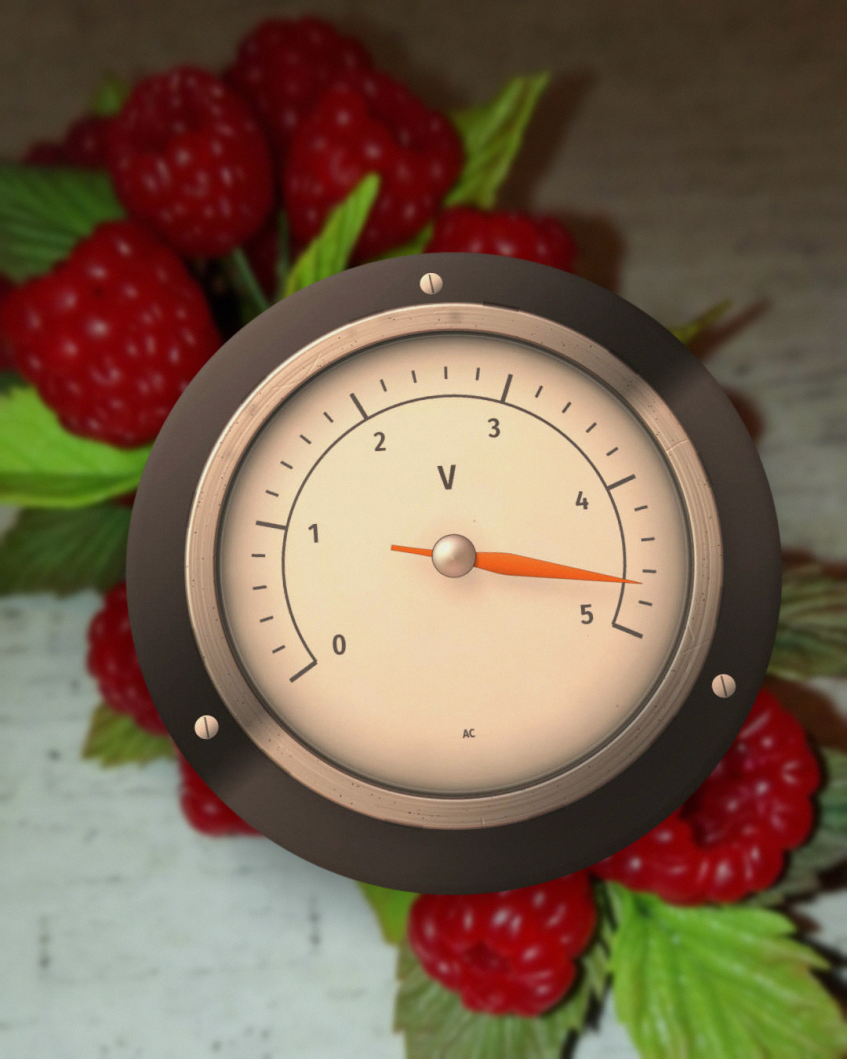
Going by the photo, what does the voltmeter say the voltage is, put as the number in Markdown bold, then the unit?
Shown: **4.7** V
